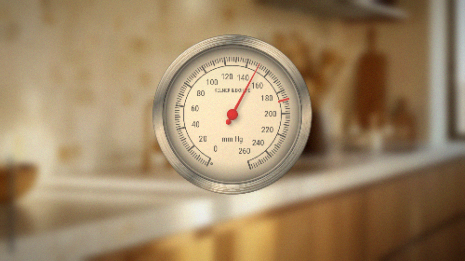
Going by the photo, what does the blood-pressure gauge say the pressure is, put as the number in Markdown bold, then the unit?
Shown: **150** mmHg
